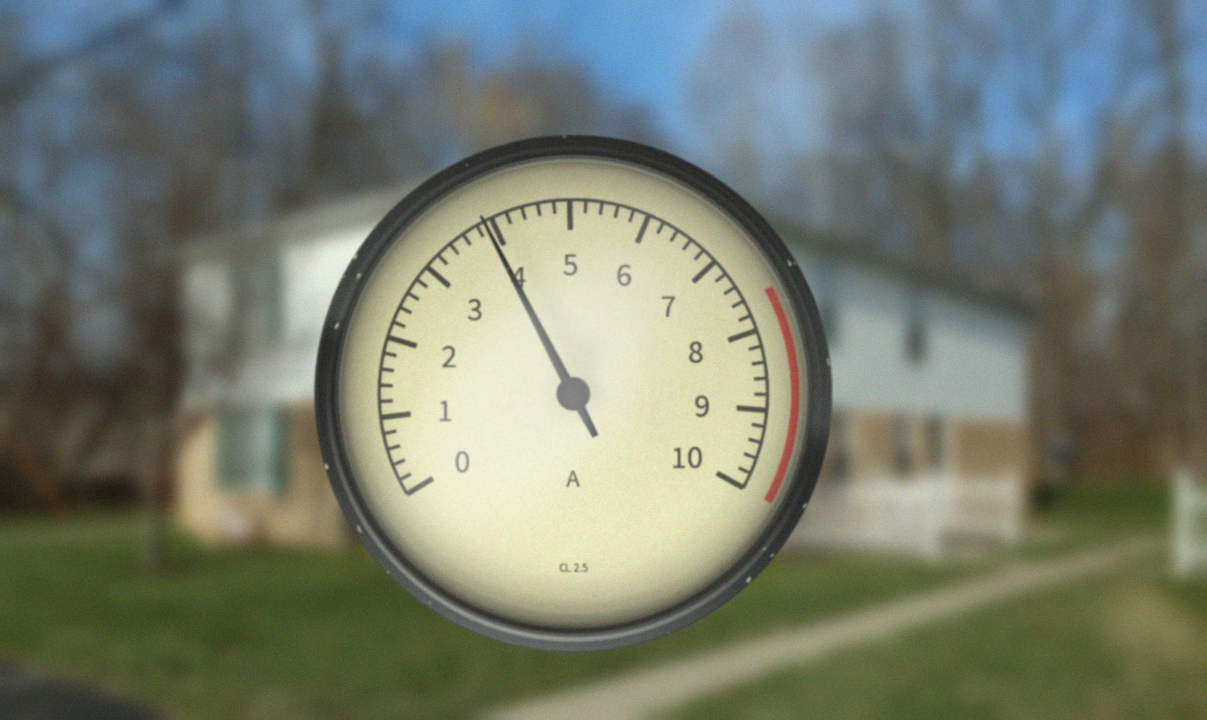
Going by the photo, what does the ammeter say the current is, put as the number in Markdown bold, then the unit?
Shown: **3.9** A
